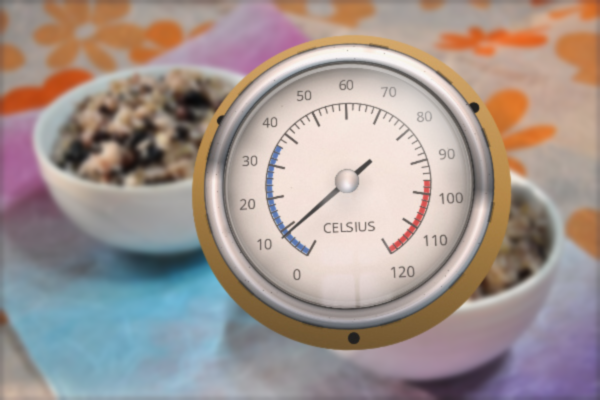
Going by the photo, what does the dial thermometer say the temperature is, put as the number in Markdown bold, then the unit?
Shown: **8** °C
